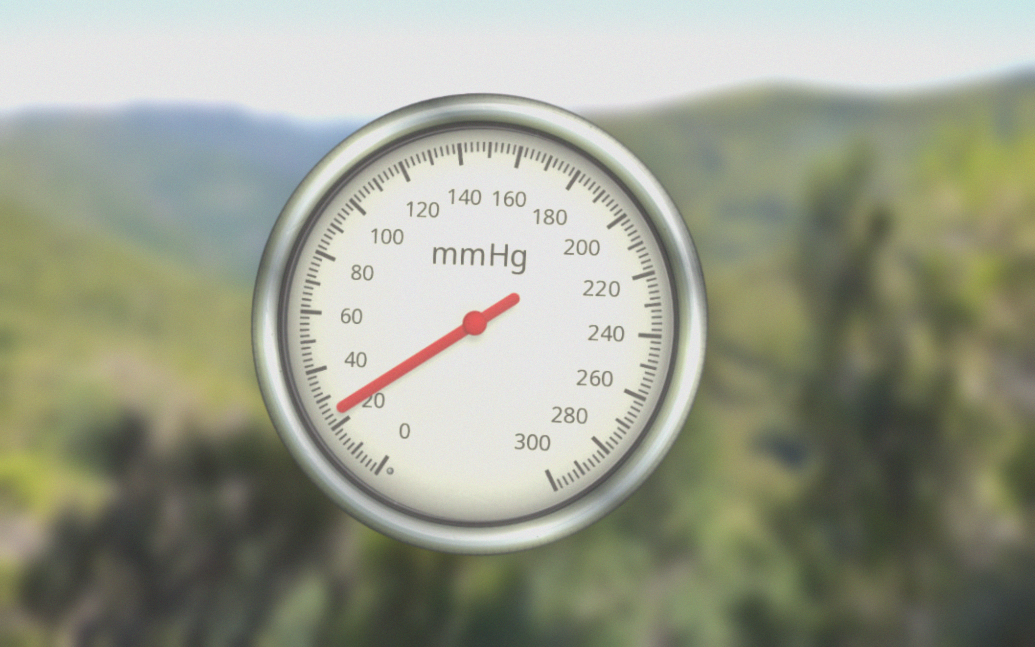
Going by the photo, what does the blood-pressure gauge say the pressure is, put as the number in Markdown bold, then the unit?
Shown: **24** mmHg
